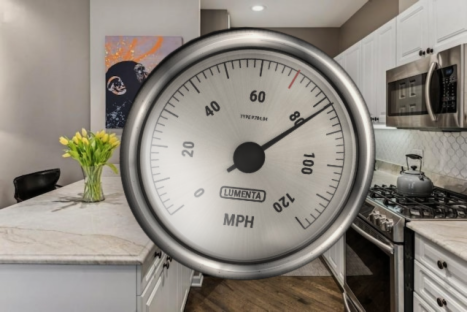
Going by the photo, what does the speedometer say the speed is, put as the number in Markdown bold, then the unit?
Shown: **82** mph
